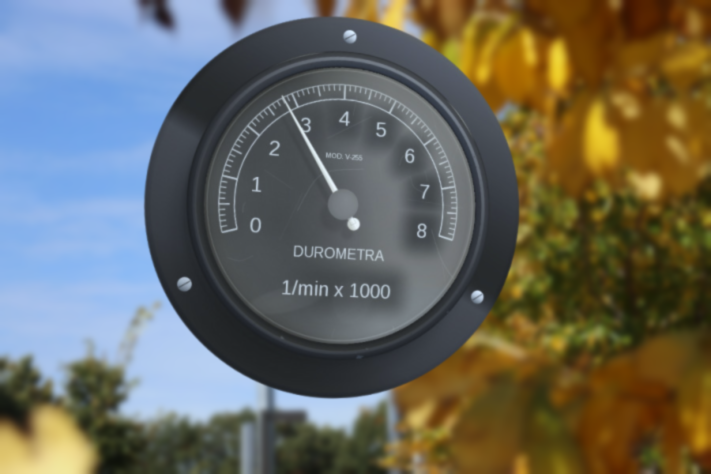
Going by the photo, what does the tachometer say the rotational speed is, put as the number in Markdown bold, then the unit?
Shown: **2800** rpm
